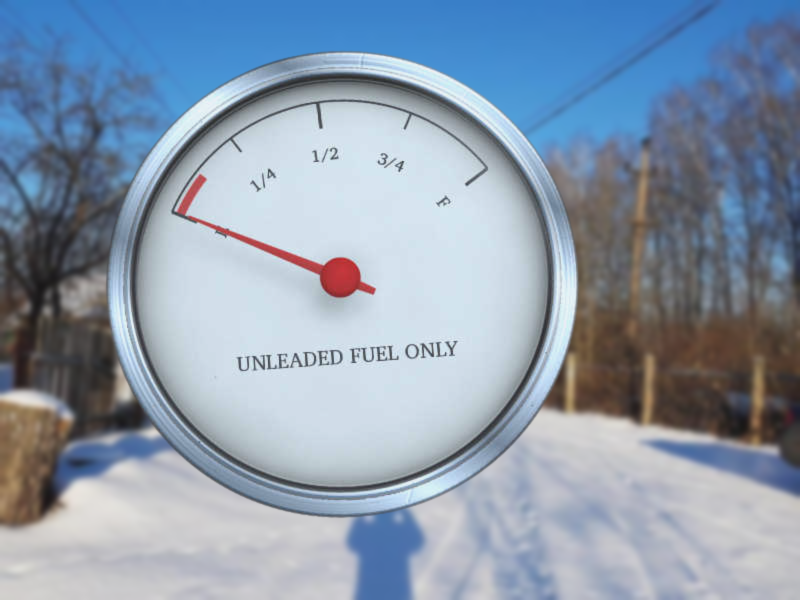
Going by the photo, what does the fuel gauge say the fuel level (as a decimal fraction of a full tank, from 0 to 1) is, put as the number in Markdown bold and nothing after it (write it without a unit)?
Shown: **0**
